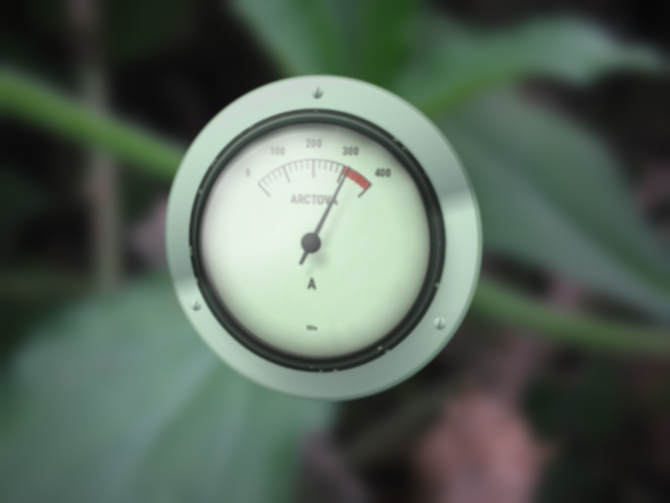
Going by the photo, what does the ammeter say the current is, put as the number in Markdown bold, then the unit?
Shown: **320** A
